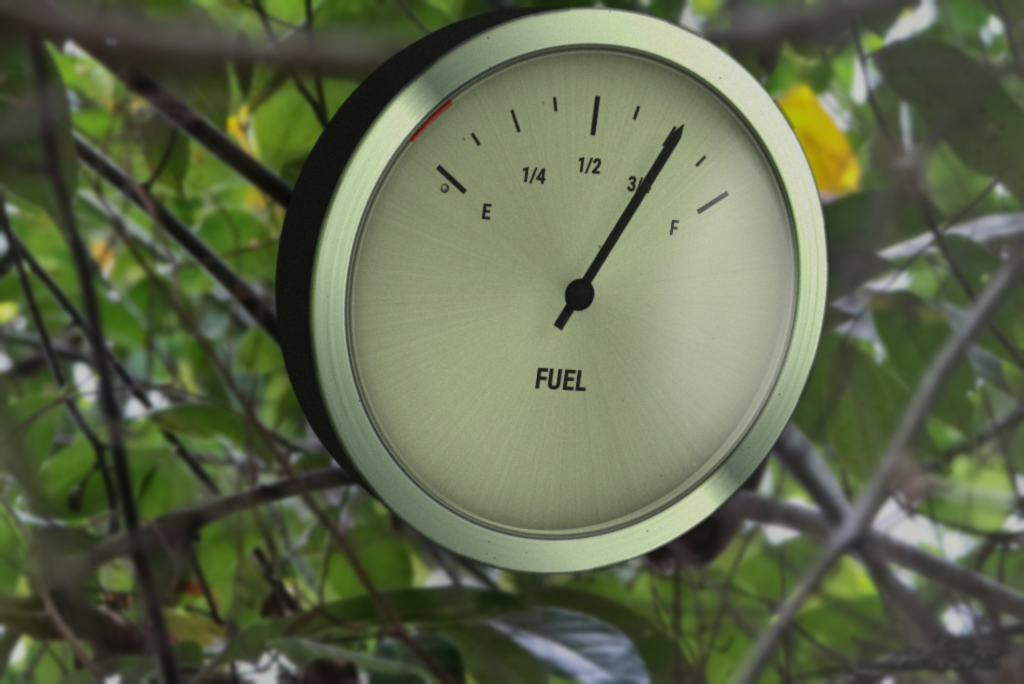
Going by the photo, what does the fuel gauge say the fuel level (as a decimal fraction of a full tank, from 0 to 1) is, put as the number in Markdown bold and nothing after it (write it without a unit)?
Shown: **0.75**
